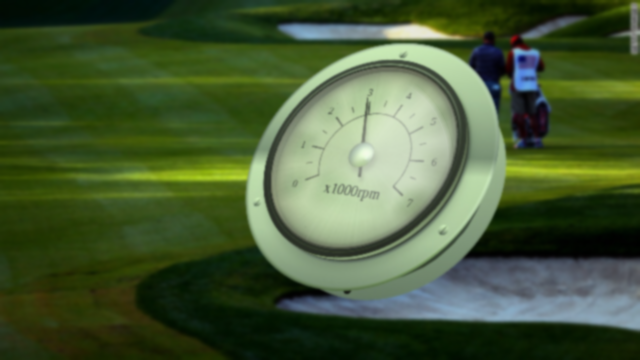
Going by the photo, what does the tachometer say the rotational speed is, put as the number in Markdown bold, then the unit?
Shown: **3000** rpm
